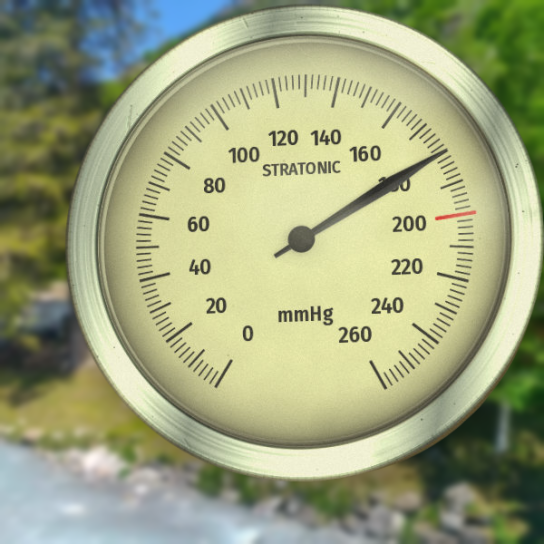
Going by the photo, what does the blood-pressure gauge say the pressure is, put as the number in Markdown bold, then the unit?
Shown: **180** mmHg
